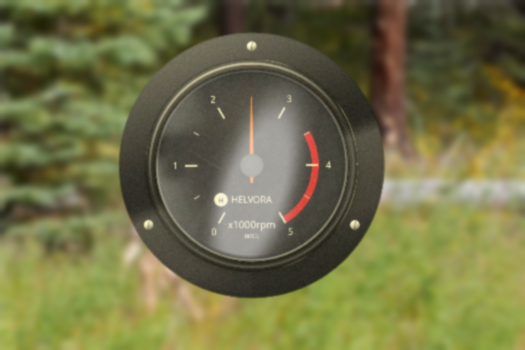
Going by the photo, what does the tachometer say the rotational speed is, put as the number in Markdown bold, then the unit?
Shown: **2500** rpm
